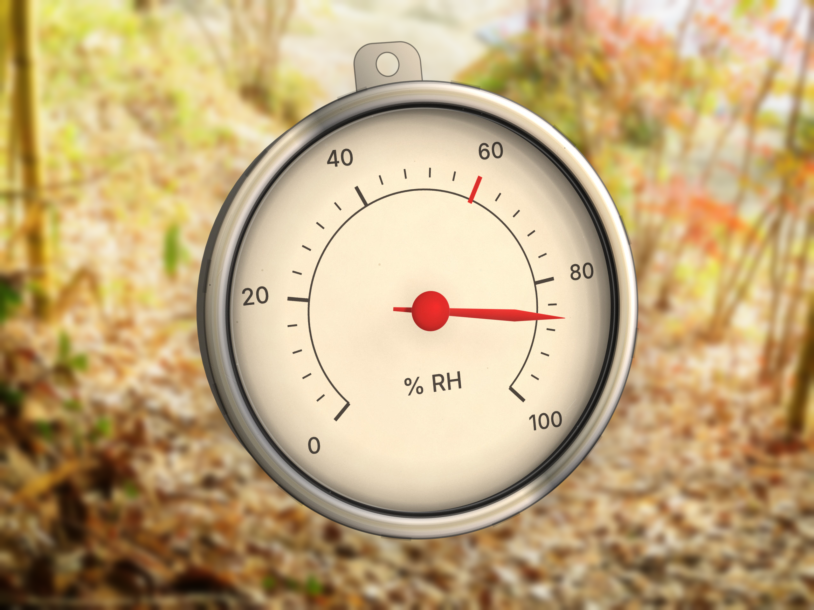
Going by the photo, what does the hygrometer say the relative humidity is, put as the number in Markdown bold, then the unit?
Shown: **86** %
